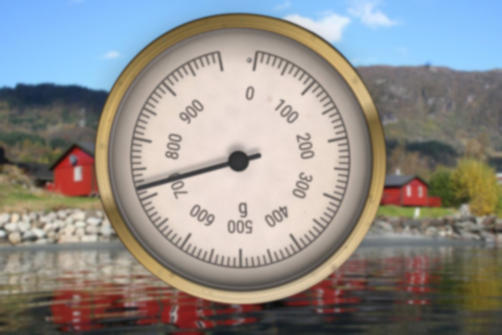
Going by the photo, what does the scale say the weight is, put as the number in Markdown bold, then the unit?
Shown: **720** g
